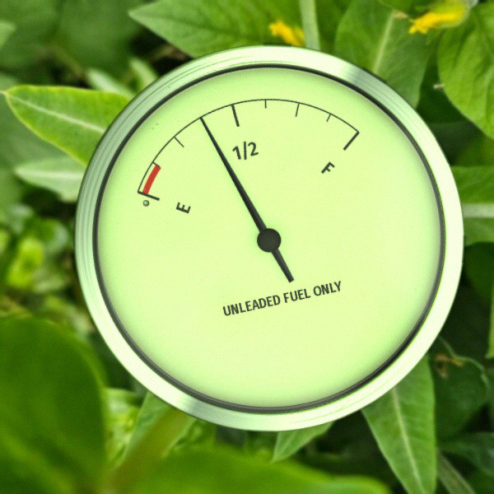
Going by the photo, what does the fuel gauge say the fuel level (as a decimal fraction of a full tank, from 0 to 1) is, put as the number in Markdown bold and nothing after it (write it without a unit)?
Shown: **0.375**
